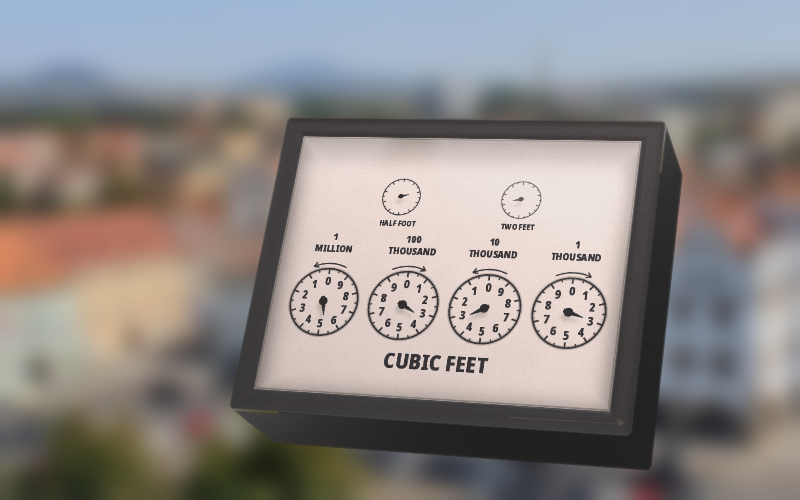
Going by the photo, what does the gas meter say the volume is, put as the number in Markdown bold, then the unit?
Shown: **533300** ft³
